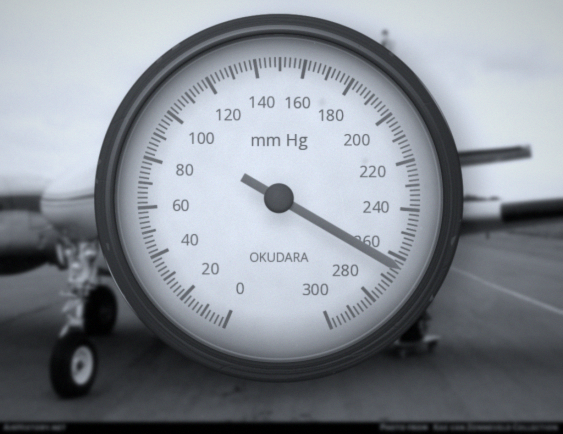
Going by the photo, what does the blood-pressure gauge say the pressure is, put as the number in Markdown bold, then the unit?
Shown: **264** mmHg
